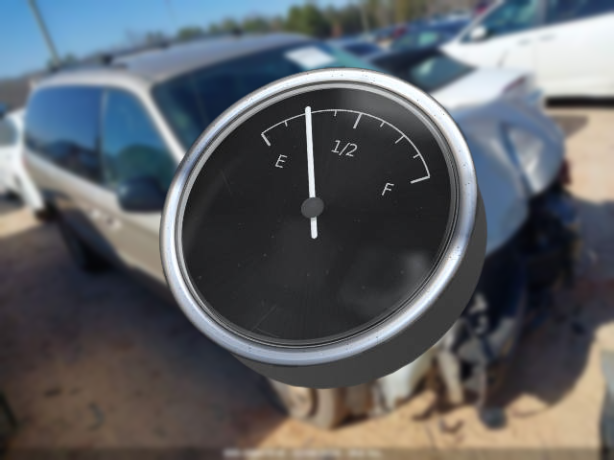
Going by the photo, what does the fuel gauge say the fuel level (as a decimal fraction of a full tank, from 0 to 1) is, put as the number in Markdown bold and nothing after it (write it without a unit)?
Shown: **0.25**
